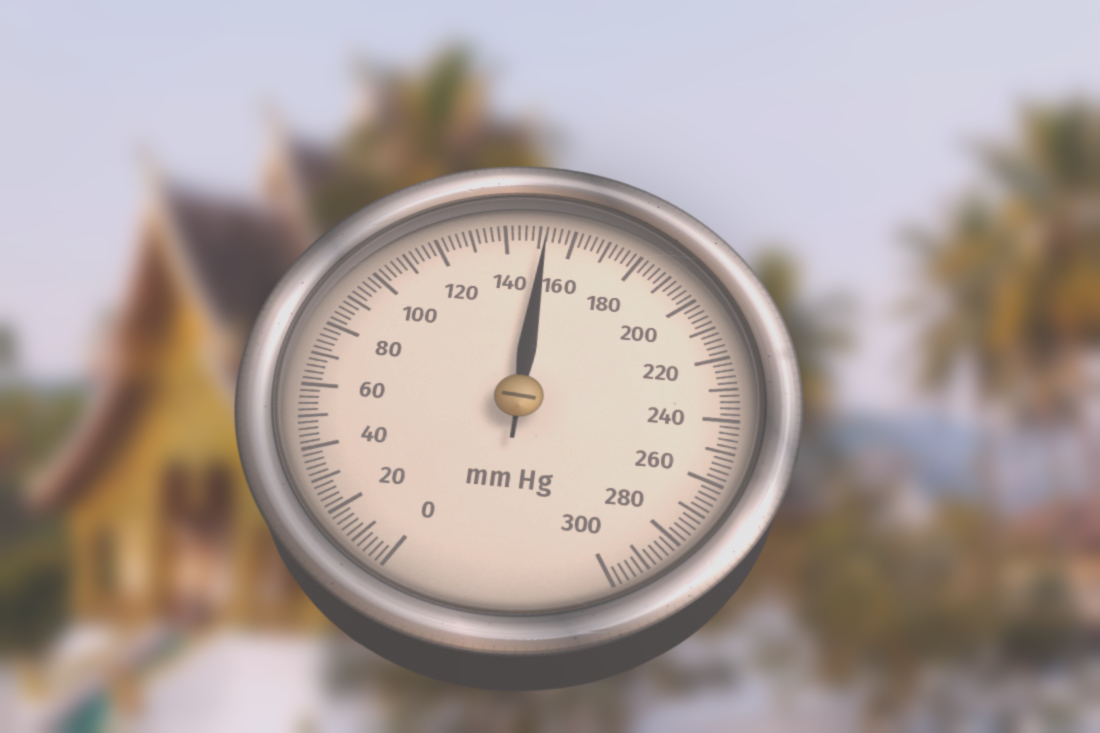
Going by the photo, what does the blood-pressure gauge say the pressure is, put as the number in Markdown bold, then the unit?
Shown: **152** mmHg
